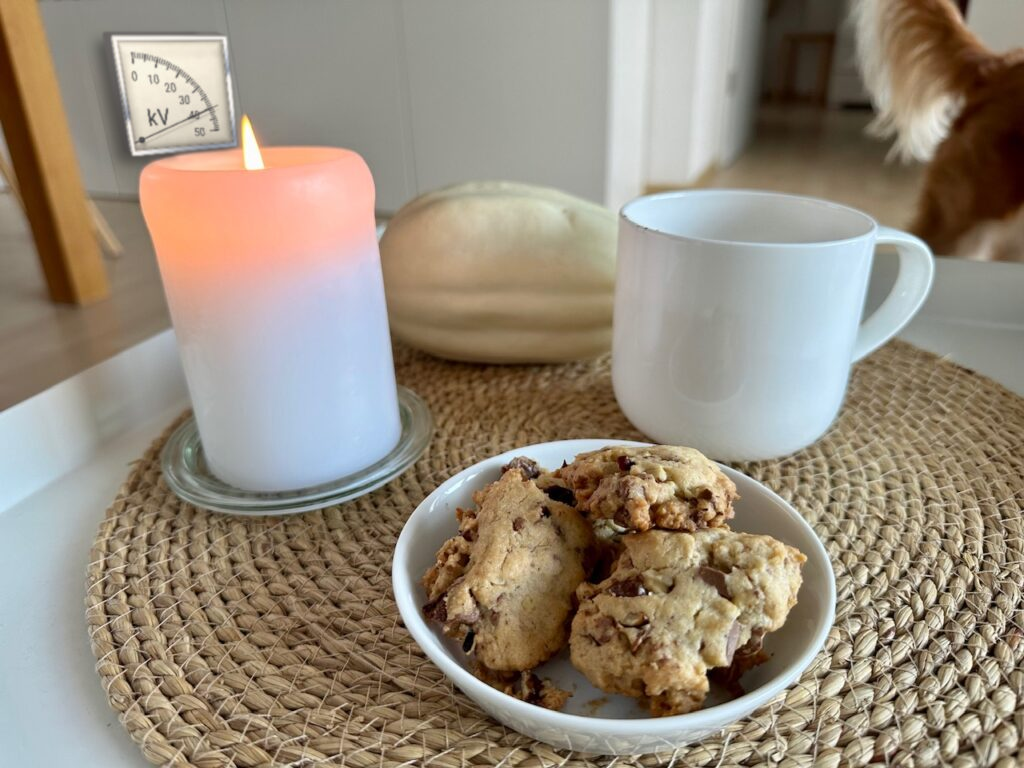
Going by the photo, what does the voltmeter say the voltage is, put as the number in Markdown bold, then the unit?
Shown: **40** kV
